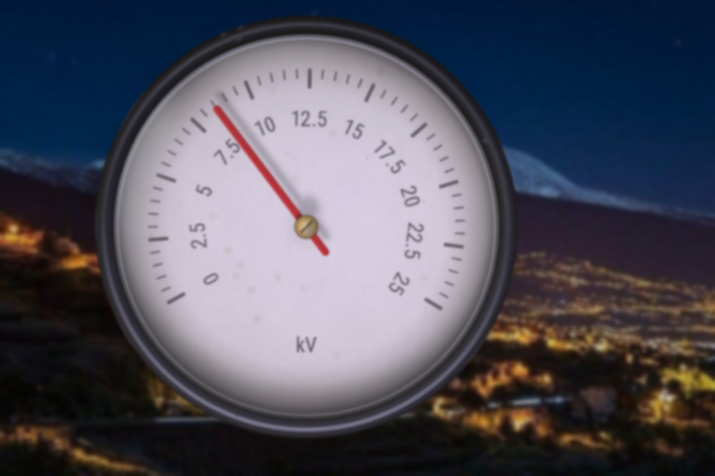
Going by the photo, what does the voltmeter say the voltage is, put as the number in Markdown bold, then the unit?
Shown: **8.5** kV
